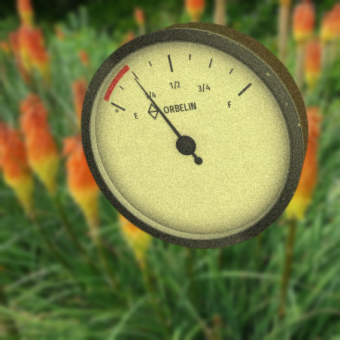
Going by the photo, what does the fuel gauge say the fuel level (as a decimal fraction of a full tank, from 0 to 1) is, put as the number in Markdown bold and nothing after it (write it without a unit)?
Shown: **0.25**
